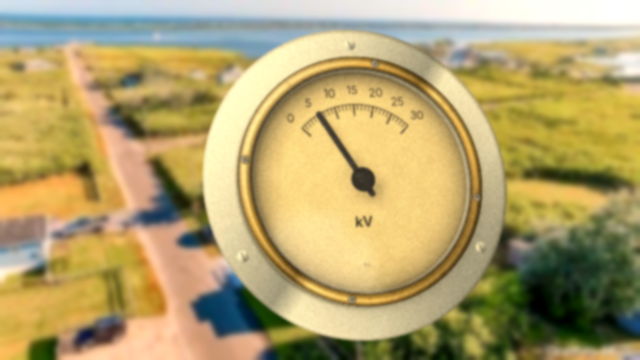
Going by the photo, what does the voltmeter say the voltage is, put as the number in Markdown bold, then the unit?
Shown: **5** kV
